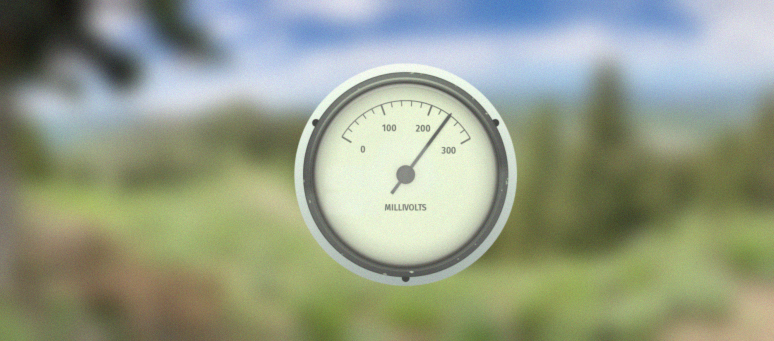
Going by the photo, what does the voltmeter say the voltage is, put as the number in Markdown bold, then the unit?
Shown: **240** mV
